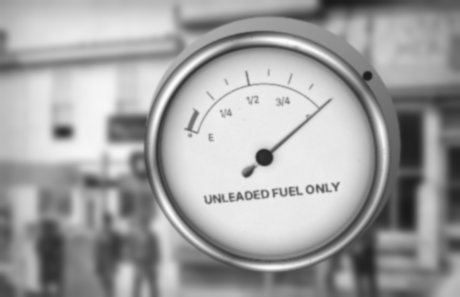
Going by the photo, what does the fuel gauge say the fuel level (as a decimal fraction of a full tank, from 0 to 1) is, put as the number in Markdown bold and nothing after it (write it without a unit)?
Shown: **1**
